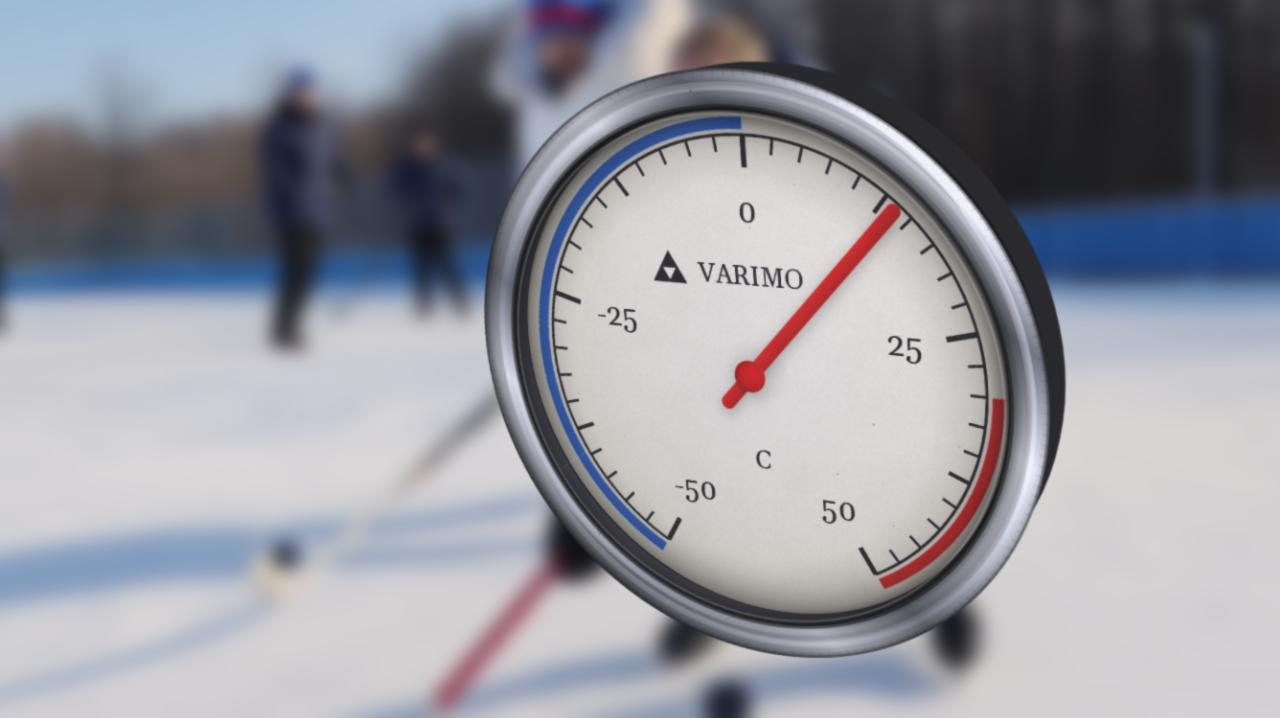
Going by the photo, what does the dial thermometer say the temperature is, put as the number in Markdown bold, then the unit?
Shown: **13.75** °C
